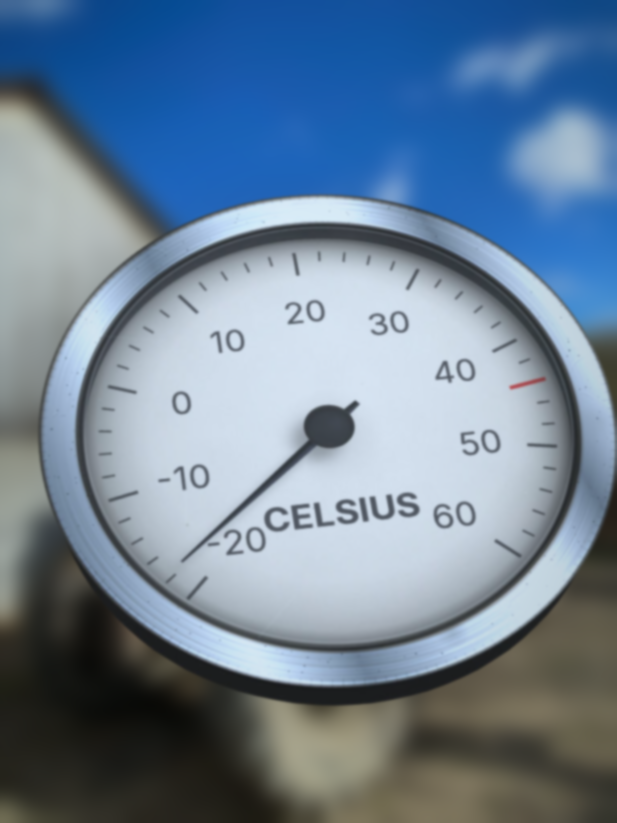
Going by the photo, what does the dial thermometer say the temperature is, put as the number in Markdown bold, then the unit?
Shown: **-18** °C
